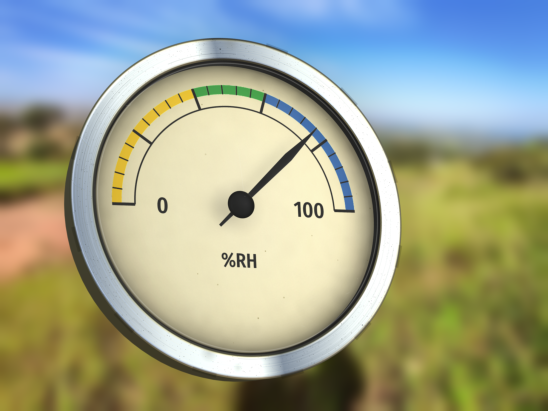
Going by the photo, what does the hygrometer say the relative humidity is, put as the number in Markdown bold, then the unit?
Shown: **76** %
